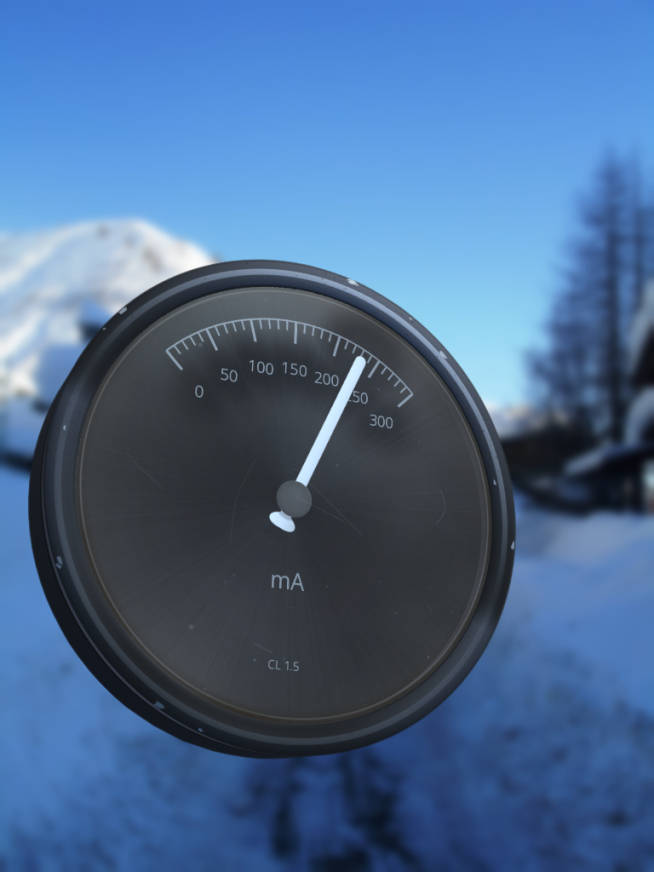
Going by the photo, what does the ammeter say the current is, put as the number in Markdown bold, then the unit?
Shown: **230** mA
